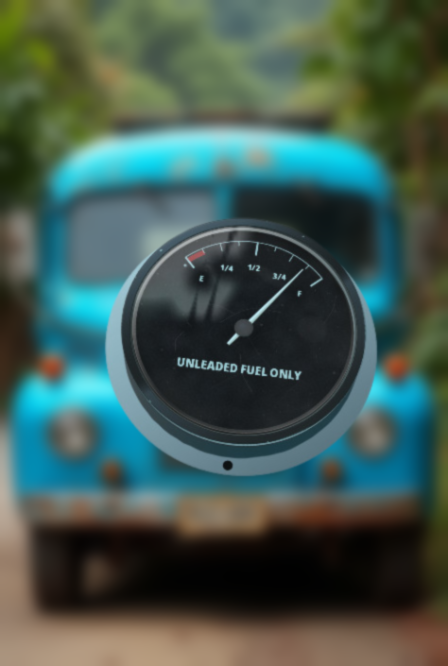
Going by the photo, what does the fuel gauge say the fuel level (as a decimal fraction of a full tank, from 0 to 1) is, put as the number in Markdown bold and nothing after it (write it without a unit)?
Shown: **0.875**
